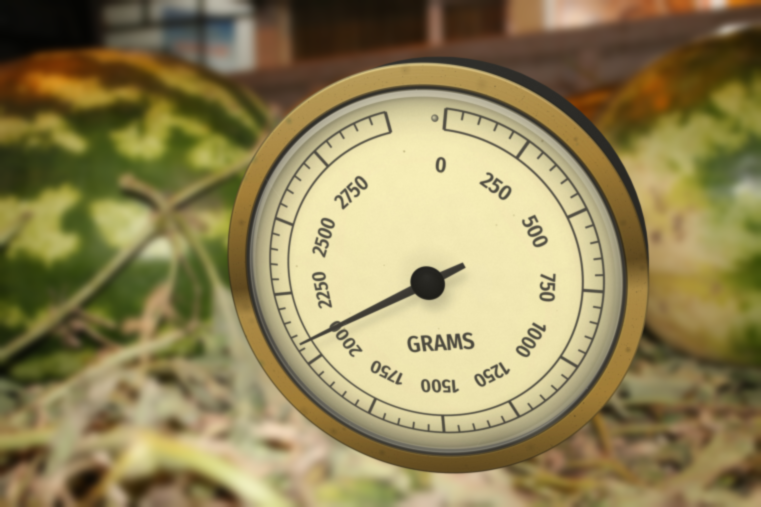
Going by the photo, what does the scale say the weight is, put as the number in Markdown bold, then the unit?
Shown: **2075** g
